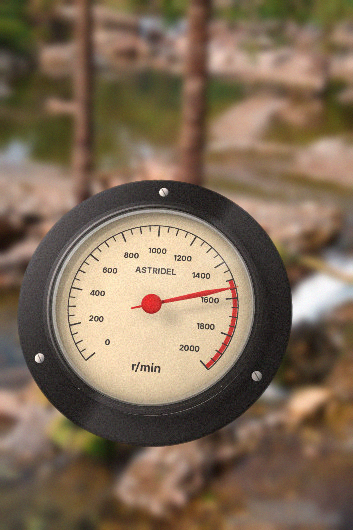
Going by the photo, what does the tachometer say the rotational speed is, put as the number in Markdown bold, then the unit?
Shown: **1550** rpm
